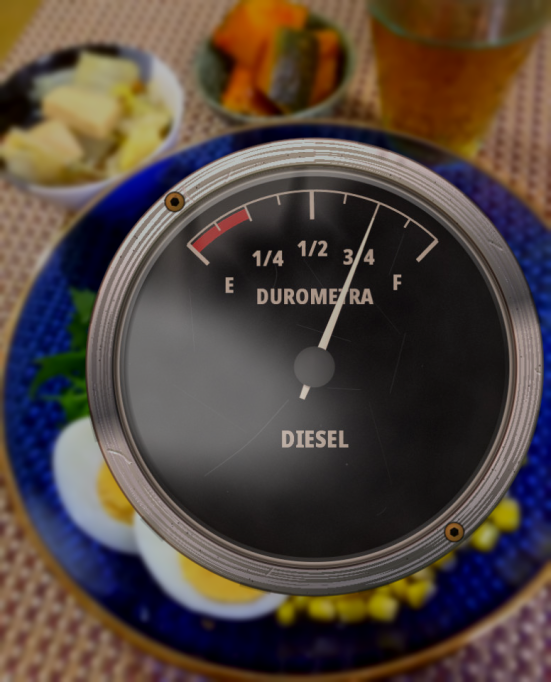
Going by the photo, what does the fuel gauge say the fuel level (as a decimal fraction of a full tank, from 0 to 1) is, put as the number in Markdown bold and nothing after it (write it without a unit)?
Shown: **0.75**
